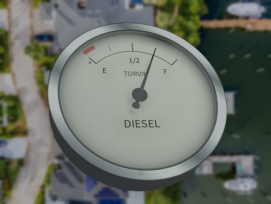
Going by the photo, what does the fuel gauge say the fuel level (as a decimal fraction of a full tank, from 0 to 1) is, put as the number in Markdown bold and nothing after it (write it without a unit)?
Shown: **0.75**
